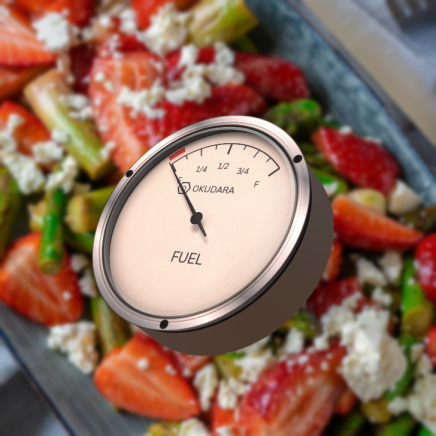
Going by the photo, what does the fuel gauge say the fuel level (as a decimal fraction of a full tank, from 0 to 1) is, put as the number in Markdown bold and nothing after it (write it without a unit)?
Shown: **0**
